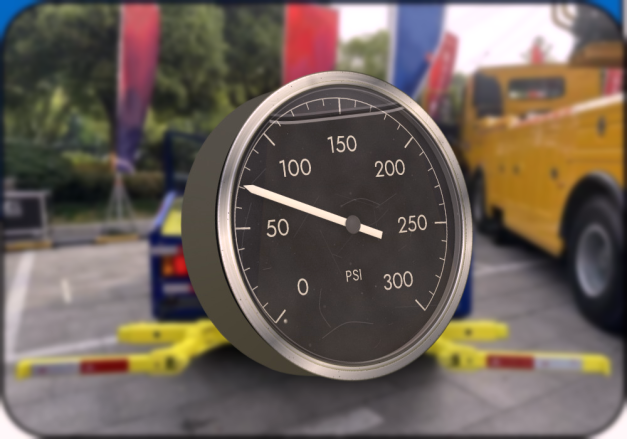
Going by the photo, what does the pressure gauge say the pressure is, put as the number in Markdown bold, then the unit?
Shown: **70** psi
